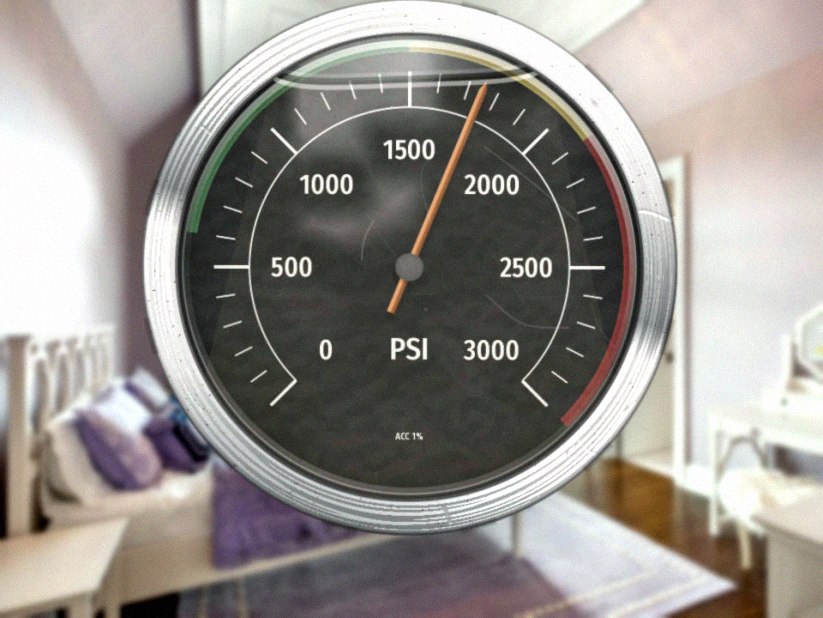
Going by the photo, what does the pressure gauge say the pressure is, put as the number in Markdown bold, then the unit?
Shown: **1750** psi
